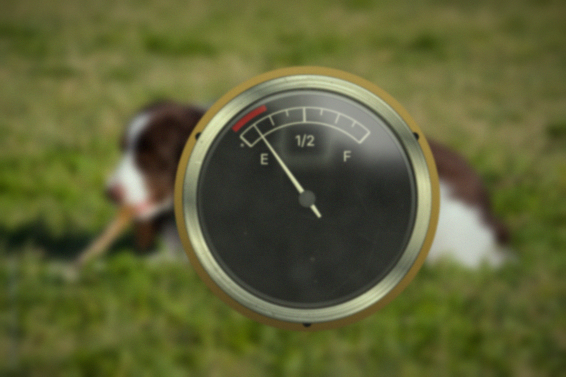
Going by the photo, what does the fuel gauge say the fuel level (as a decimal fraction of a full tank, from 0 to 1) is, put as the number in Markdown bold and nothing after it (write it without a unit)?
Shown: **0.125**
